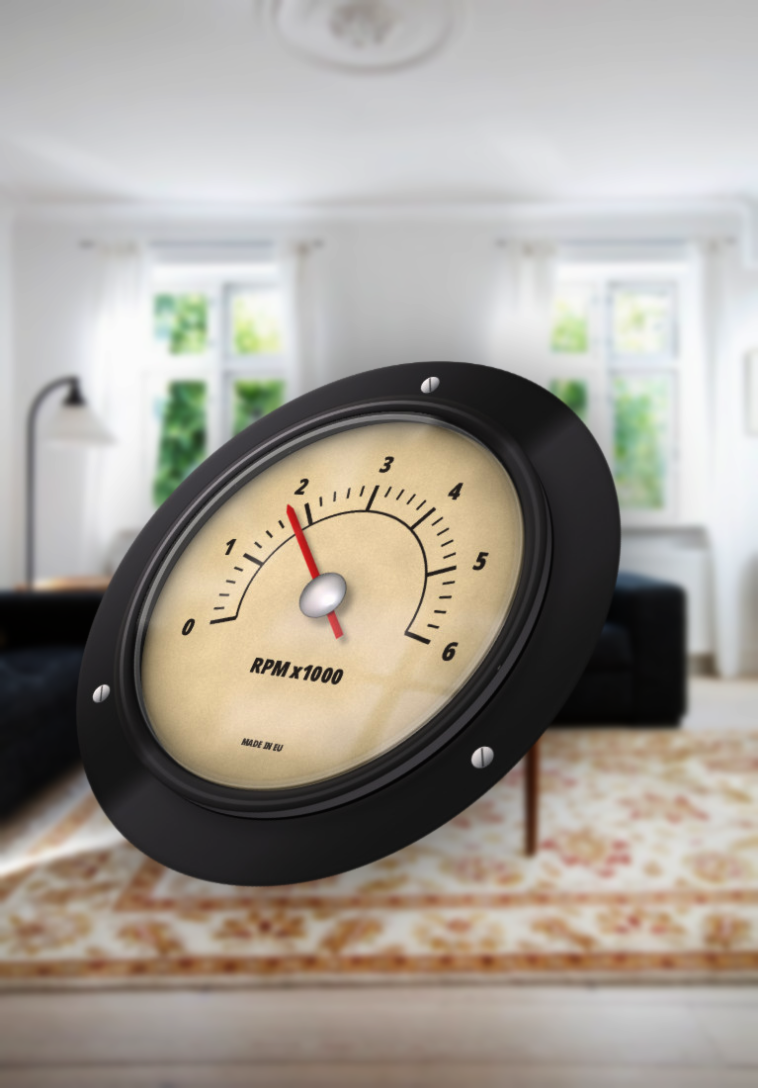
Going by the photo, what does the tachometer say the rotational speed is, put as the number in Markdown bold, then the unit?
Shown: **1800** rpm
